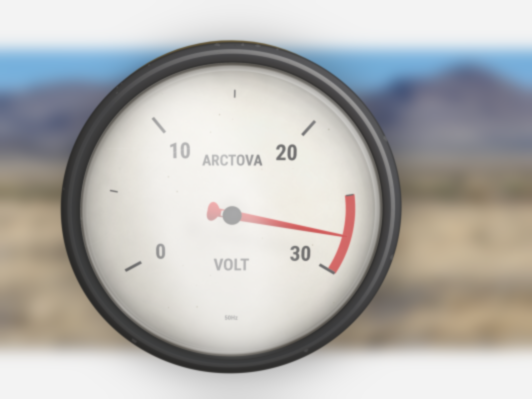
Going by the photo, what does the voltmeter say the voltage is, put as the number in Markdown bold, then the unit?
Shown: **27.5** V
